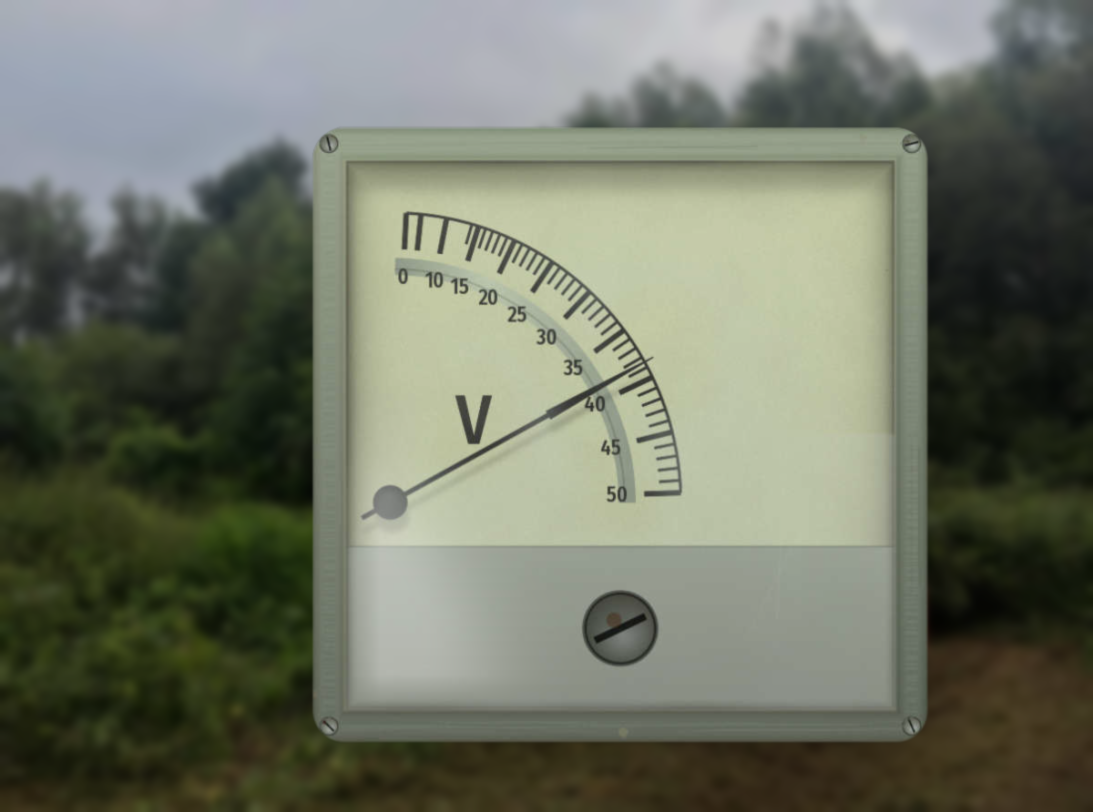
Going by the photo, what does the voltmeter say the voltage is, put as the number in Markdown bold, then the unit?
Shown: **38.5** V
